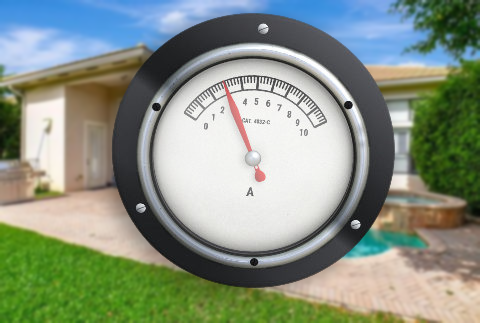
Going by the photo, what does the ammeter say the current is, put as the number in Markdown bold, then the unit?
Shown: **3** A
